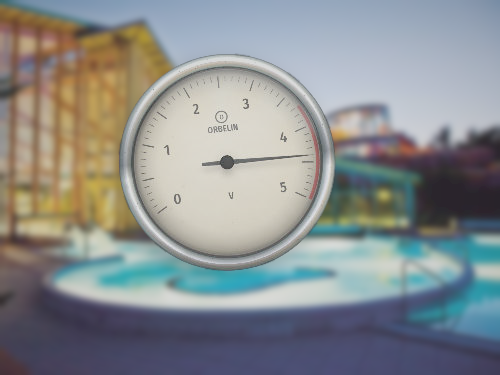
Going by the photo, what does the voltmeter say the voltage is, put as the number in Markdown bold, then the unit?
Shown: **4.4** V
